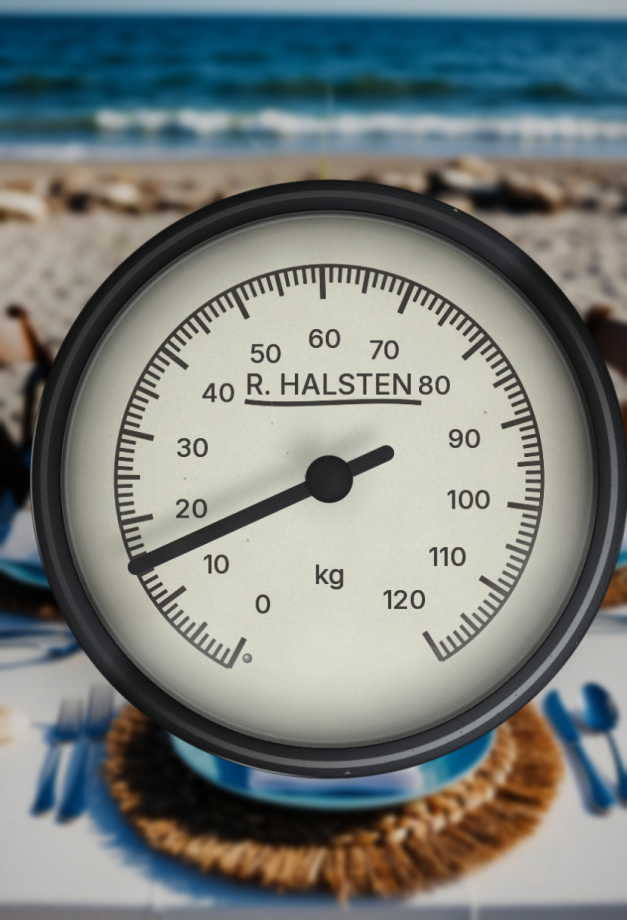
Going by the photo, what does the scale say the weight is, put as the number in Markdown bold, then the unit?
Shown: **15** kg
